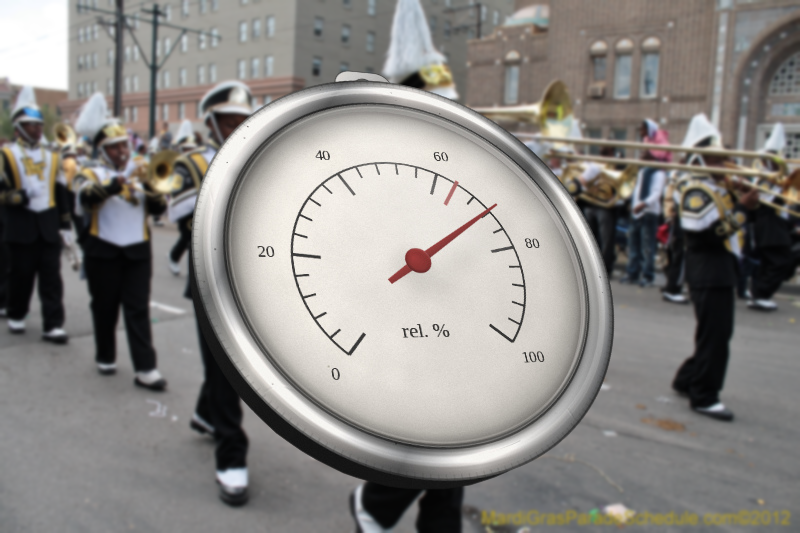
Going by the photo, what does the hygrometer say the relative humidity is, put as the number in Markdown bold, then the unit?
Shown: **72** %
